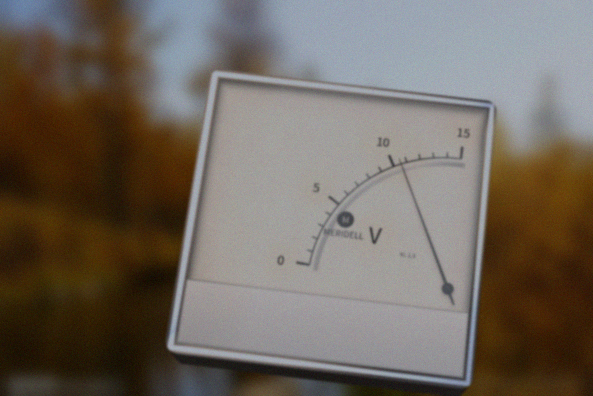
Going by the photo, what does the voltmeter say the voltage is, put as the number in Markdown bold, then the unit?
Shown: **10.5** V
